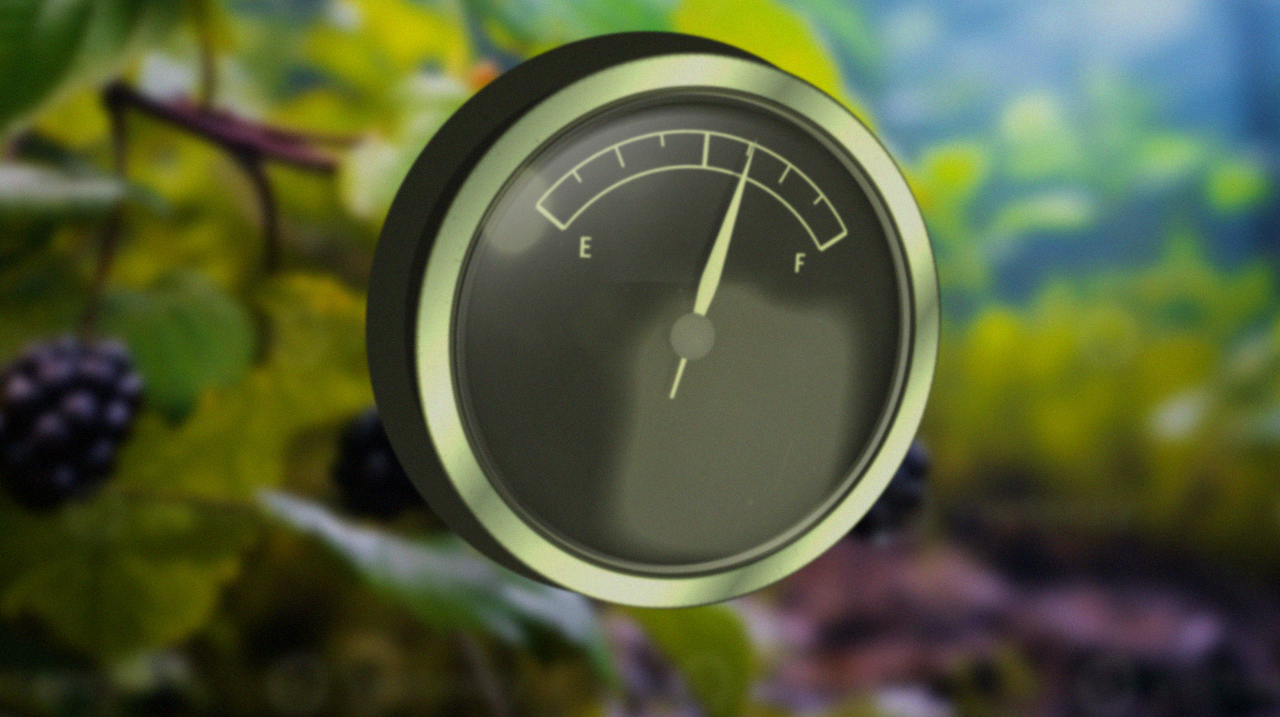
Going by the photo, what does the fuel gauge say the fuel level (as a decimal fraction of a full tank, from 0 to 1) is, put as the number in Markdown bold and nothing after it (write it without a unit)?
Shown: **0.625**
